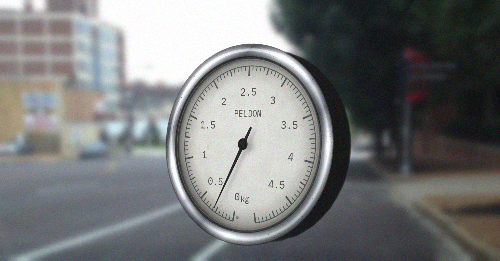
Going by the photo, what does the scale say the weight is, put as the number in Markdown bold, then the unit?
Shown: **0.25** kg
